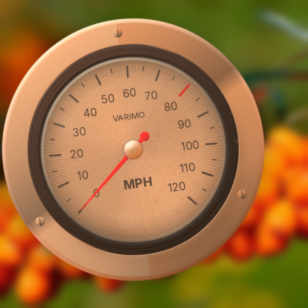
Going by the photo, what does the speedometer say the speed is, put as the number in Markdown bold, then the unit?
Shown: **0** mph
